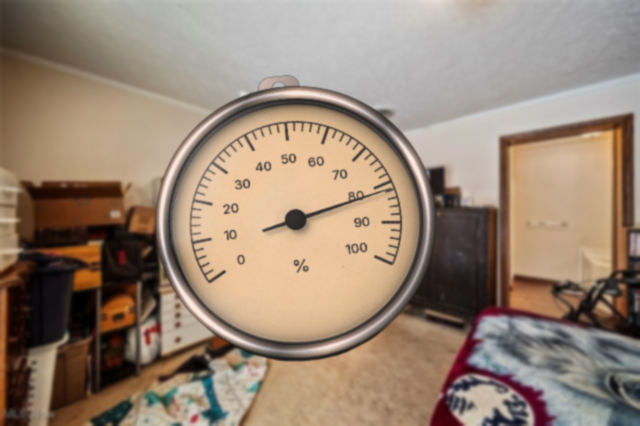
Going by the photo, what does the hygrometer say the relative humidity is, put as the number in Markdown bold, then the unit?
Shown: **82** %
